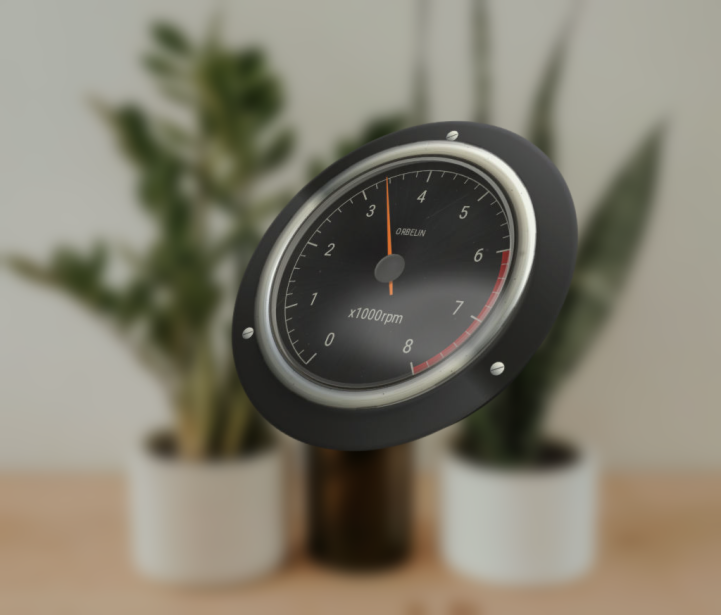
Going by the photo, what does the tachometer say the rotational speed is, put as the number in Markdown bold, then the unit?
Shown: **3400** rpm
